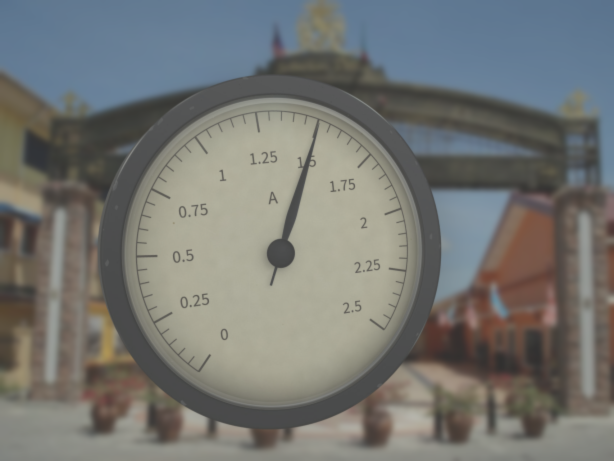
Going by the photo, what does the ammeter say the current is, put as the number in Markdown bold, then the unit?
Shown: **1.5** A
